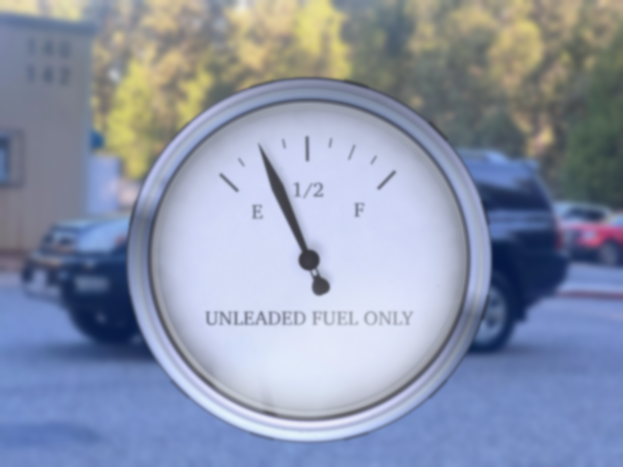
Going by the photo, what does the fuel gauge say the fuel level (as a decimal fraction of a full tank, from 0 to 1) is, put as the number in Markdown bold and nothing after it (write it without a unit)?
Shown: **0.25**
